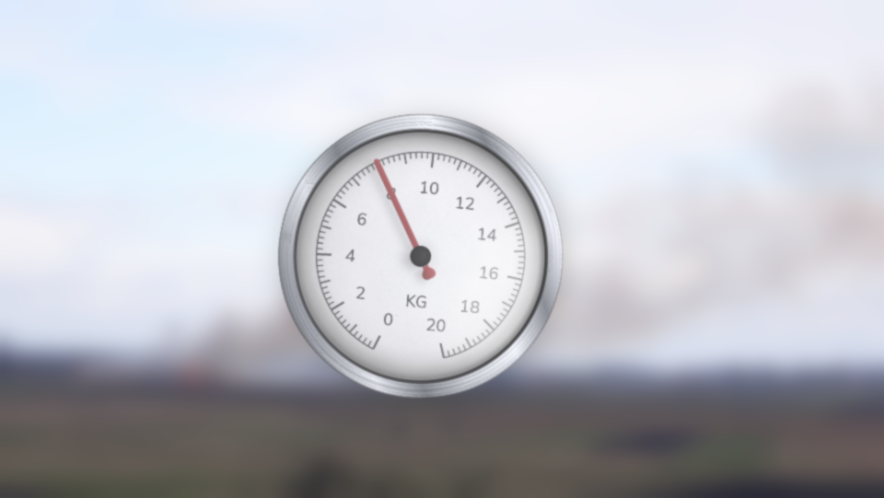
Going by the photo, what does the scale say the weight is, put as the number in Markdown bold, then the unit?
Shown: **8** kg
